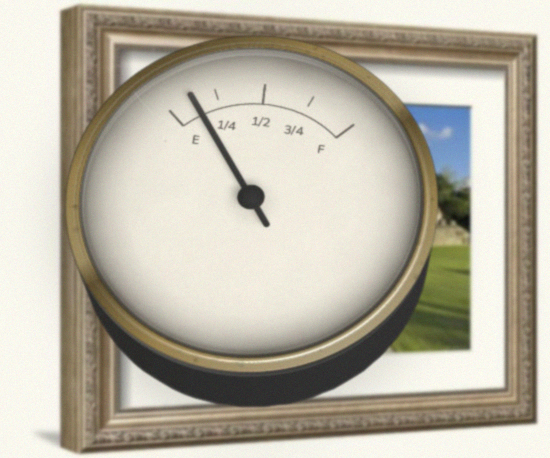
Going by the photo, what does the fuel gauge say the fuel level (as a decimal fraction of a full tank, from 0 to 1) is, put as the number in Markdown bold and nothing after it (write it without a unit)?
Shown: **0.125**
